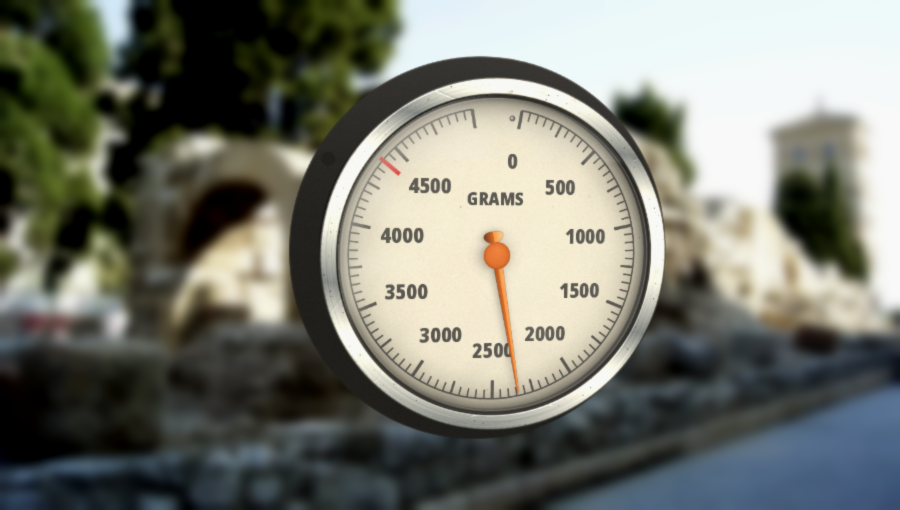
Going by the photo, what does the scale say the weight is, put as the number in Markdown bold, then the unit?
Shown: **2350** g
